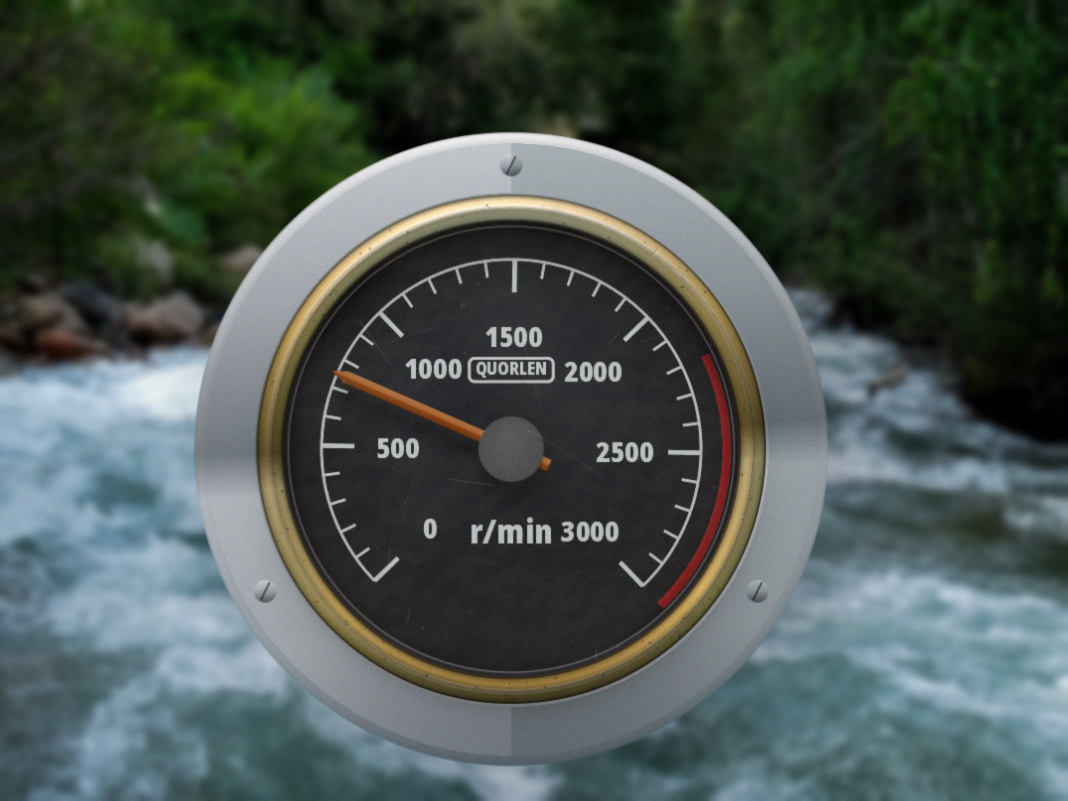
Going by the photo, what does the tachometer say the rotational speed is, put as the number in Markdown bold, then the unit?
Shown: **750** rpm
